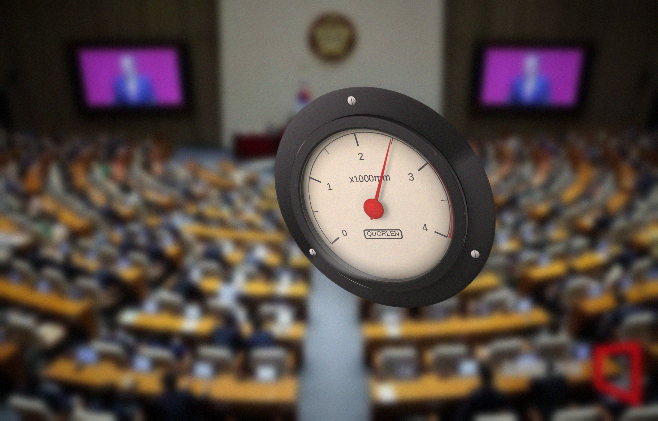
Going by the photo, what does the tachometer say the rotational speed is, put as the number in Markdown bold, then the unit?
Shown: **2500** rpm
